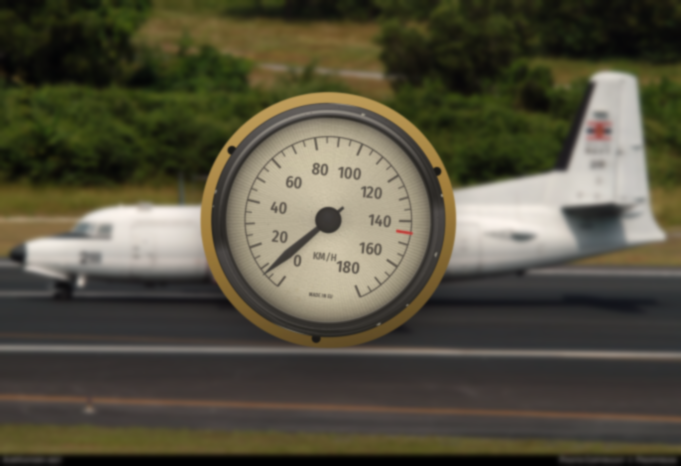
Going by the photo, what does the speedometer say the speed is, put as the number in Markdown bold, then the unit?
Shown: **7.5** km/h
